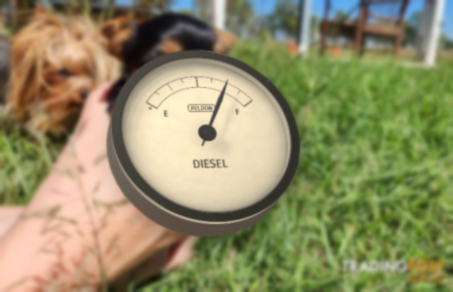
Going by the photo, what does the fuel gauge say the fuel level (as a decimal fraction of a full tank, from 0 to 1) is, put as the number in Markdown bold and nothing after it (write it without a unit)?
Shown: **0.75**
